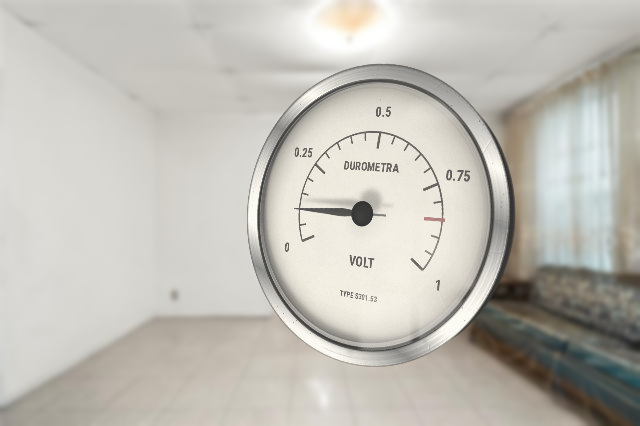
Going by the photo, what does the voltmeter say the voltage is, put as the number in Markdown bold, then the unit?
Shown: **0.1** V
